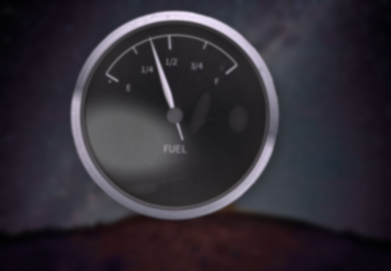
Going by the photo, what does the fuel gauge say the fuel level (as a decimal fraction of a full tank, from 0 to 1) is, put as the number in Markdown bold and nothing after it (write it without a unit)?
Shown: **0.375**
